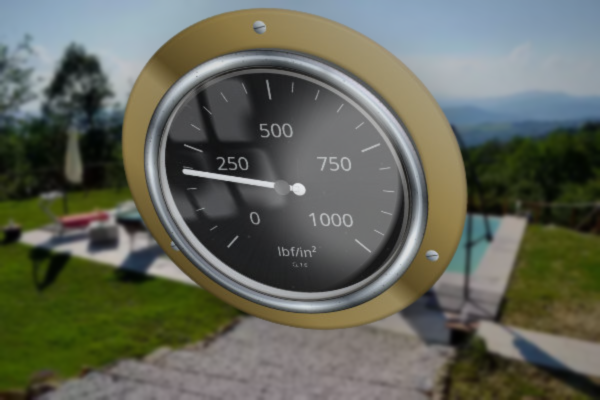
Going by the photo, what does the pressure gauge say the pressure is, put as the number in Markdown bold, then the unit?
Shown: **200** psi
